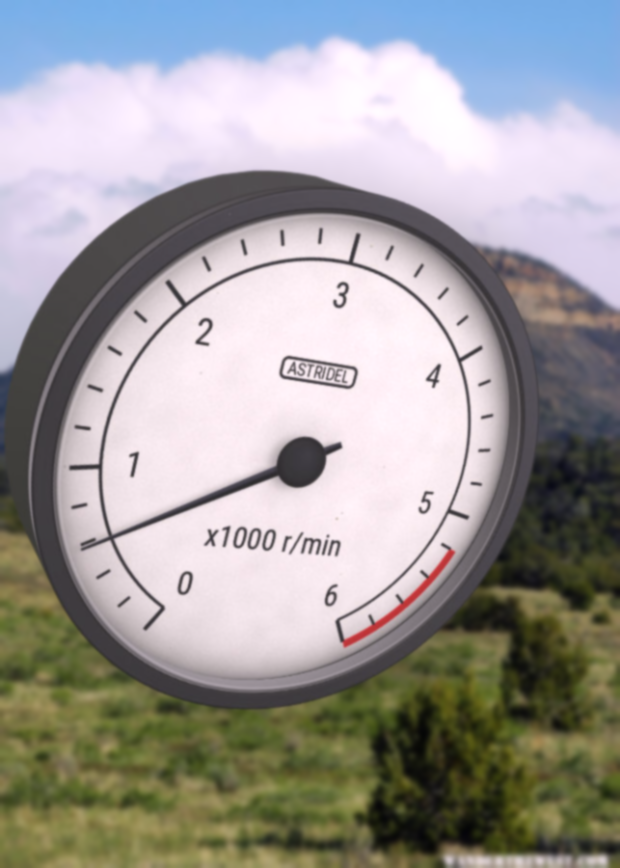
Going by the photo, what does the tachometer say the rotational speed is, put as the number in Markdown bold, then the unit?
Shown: **600** rpm
